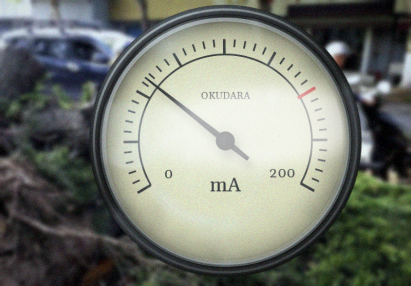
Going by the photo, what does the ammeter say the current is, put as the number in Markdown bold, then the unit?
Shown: **57.5** mA
